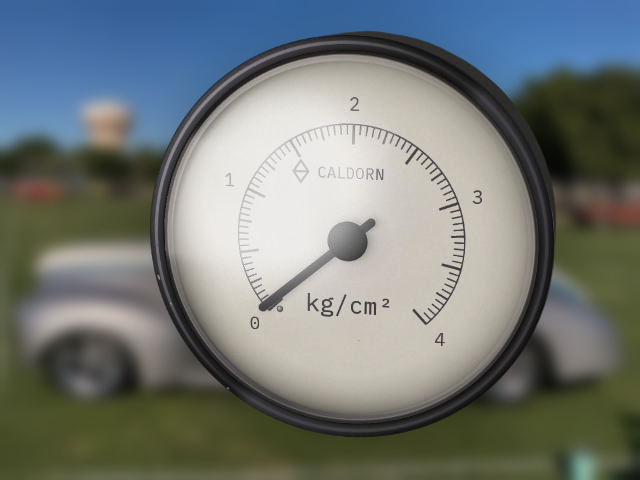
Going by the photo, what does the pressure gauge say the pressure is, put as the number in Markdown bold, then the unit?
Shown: **0.05** kg/cm²
